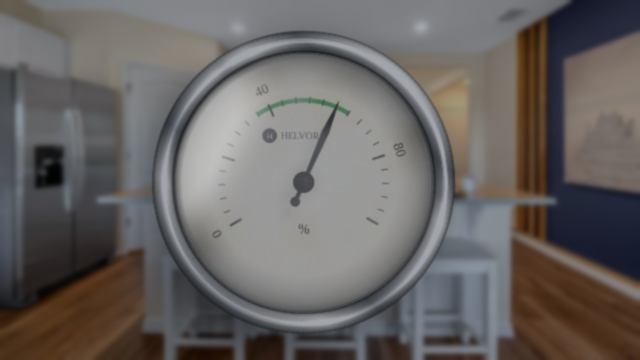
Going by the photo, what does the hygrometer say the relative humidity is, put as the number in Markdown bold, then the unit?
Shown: **60** %
